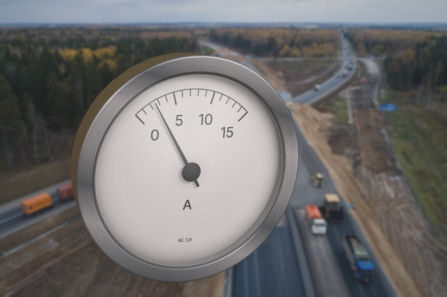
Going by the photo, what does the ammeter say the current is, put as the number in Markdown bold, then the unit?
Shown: **2.5** A
